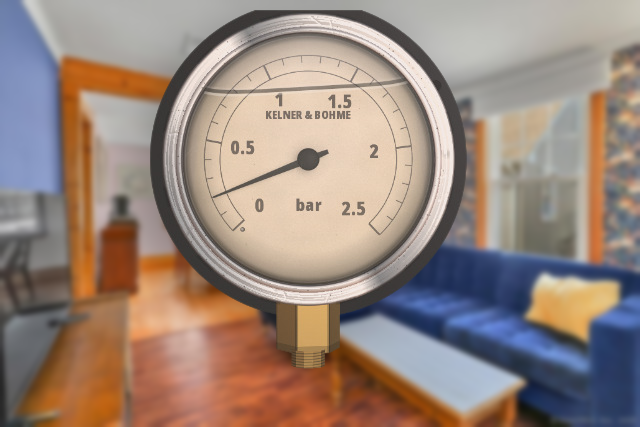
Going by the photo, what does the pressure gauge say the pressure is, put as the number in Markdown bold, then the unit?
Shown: **0.2** bar
